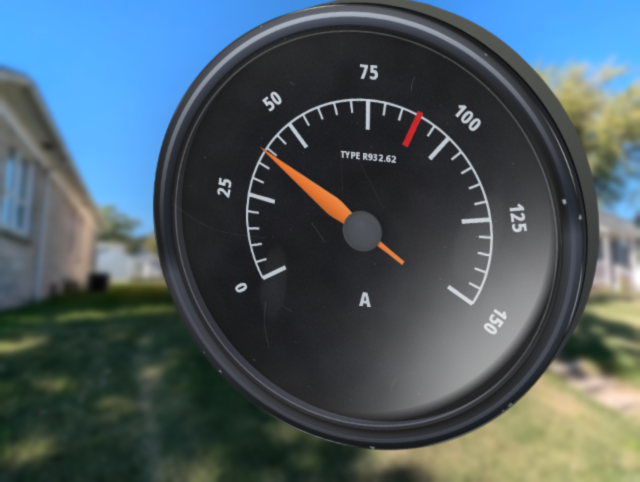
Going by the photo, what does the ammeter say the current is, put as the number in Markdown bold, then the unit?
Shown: **40** A
